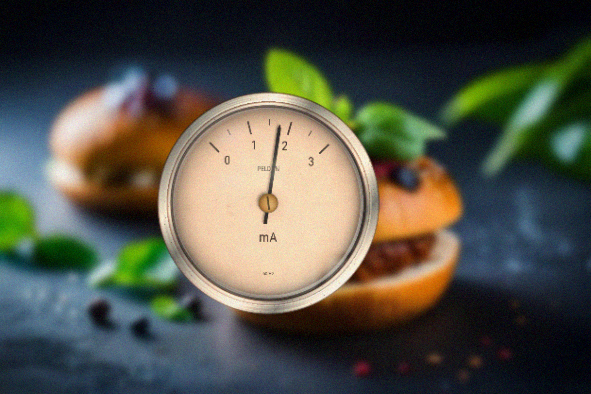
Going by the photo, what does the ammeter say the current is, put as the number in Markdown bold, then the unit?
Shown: **1.75** mA
